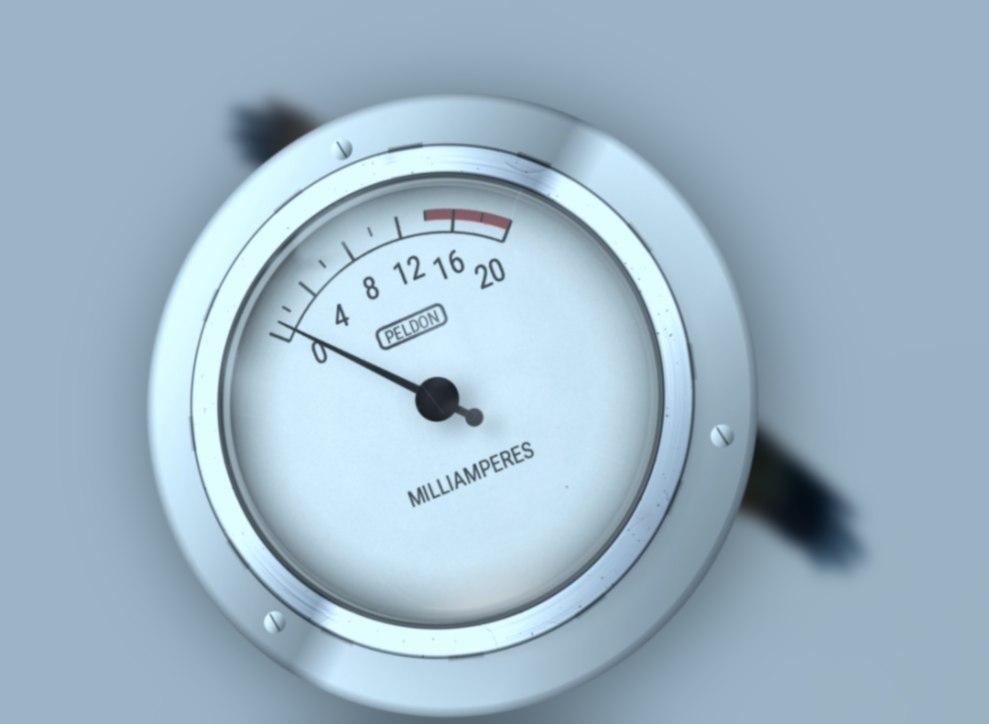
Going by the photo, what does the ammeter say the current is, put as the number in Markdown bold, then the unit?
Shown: **1** mA
